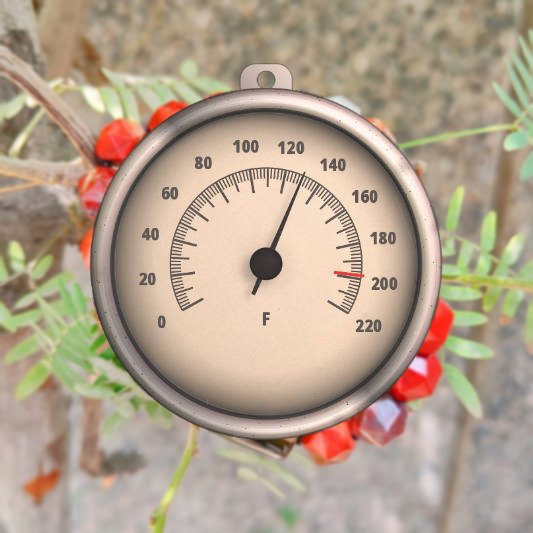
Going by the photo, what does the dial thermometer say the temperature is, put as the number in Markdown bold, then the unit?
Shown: **130** °F
